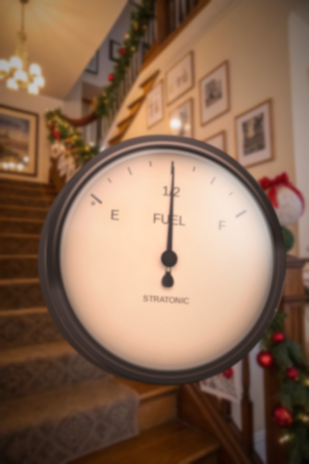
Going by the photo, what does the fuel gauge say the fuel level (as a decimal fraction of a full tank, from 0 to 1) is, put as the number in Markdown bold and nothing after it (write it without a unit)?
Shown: **0.5**
